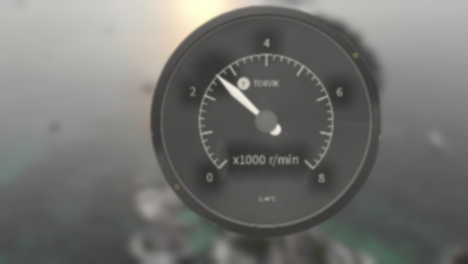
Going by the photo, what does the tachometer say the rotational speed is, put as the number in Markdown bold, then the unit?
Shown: **2600** rpm
